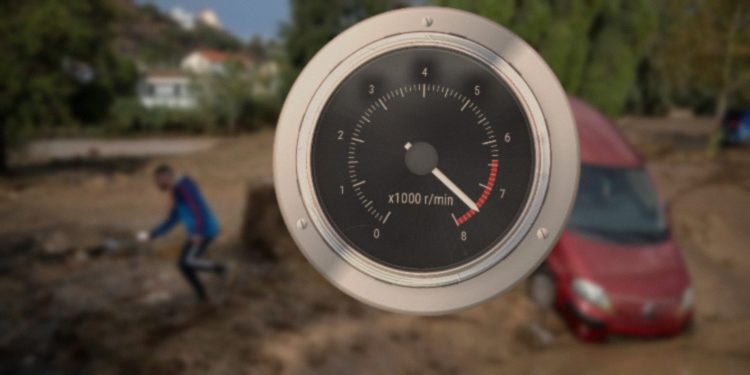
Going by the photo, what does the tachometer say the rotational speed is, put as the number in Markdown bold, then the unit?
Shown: **7500** rpm
